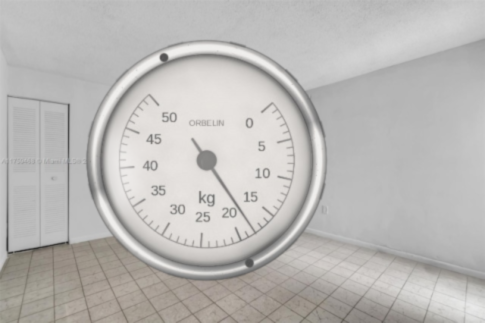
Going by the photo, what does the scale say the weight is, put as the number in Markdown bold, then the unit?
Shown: **18** kg
